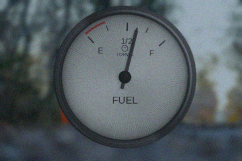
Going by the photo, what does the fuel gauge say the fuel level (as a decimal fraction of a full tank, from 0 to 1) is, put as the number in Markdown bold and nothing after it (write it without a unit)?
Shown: **0.625**
